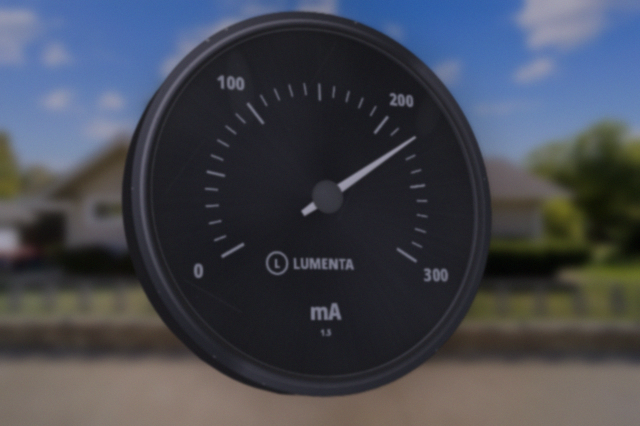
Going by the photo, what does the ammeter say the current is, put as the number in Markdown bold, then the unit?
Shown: **220** mA
